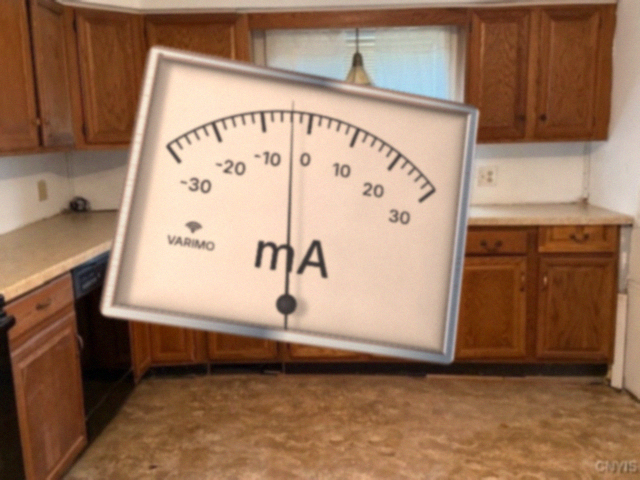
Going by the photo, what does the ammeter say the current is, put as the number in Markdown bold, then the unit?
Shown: **-4** mA
